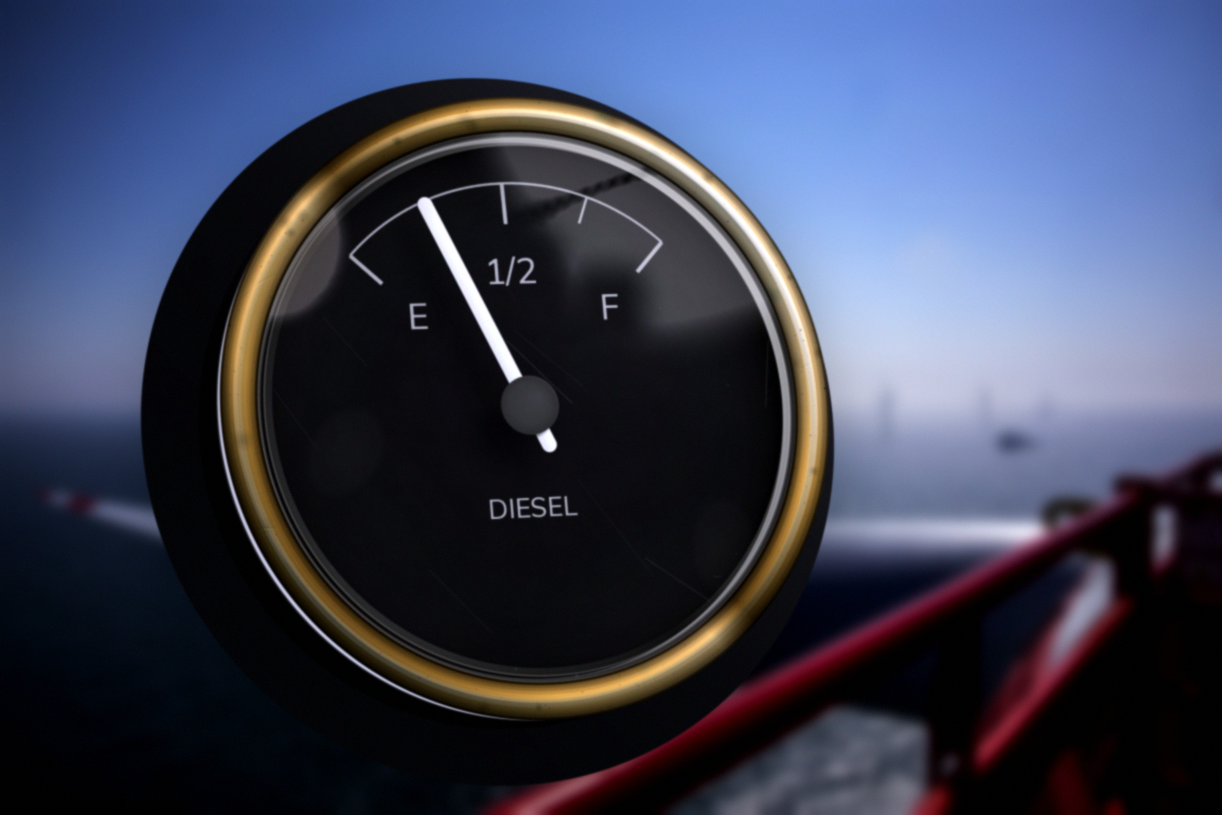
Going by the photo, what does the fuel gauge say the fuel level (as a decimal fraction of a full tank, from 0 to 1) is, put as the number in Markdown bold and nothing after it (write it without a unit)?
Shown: **0.25**
